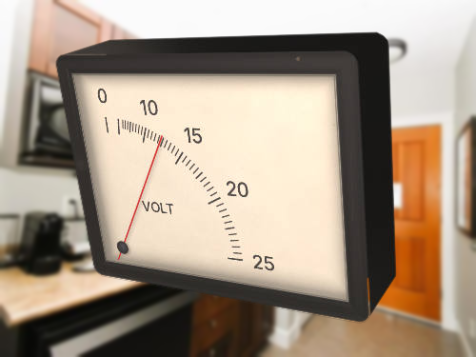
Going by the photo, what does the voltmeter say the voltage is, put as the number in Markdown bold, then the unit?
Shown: **12.5** V
